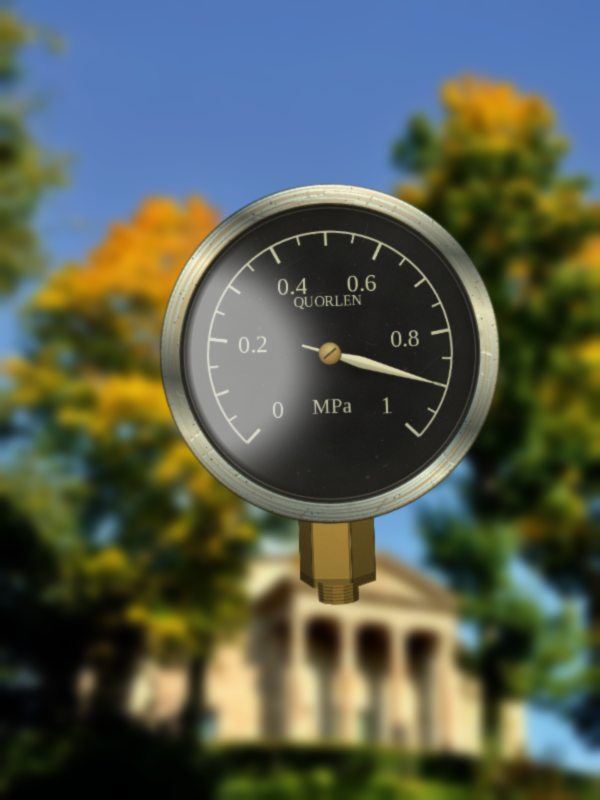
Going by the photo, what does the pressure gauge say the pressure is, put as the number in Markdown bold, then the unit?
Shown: **0.9** MPa
